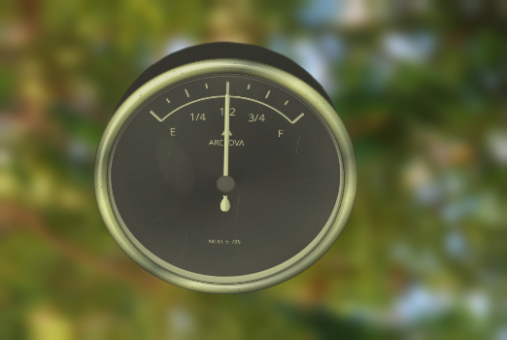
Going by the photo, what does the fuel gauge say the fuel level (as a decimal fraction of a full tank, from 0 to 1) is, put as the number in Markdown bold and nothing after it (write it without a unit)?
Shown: **0.5**
